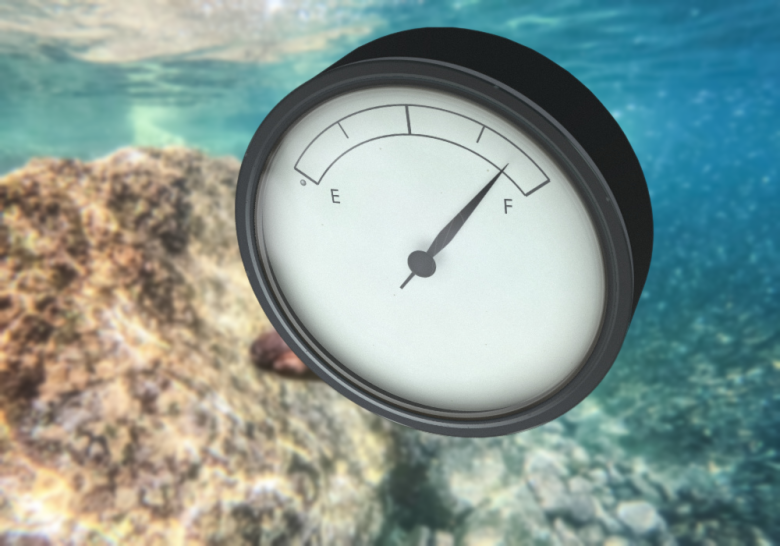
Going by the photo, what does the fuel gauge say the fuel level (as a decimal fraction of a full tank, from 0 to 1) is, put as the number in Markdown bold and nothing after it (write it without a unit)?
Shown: **0.875**
